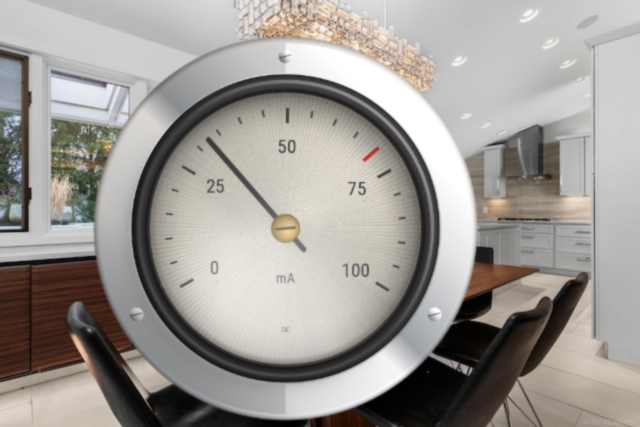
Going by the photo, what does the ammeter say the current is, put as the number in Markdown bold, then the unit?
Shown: **32.5** mA
